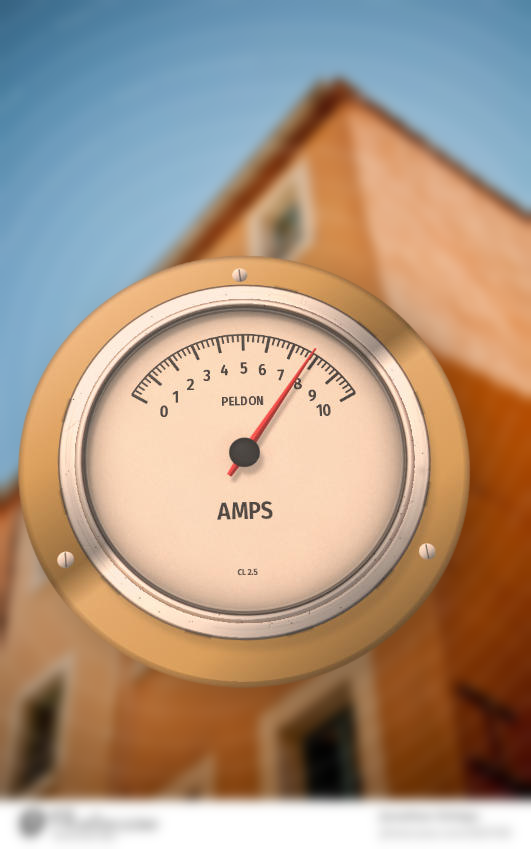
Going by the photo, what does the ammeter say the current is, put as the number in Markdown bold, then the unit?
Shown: **7.8** A
